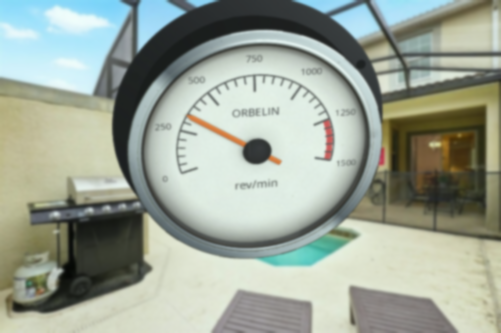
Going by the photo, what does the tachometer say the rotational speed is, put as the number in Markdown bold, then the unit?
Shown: **350** rpm
